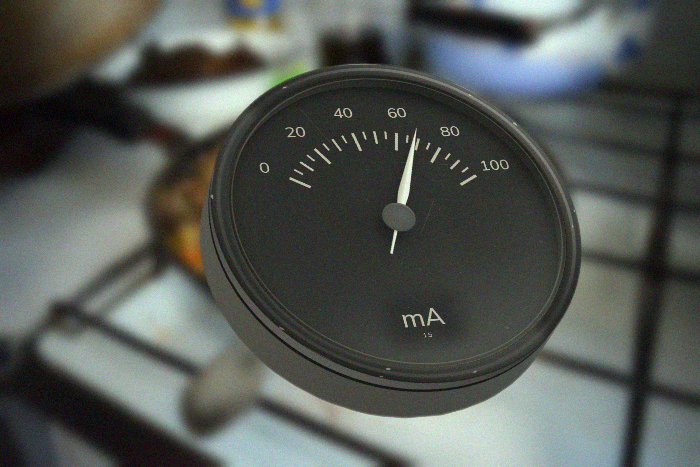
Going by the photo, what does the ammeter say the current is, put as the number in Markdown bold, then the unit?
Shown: **67.5** mA
